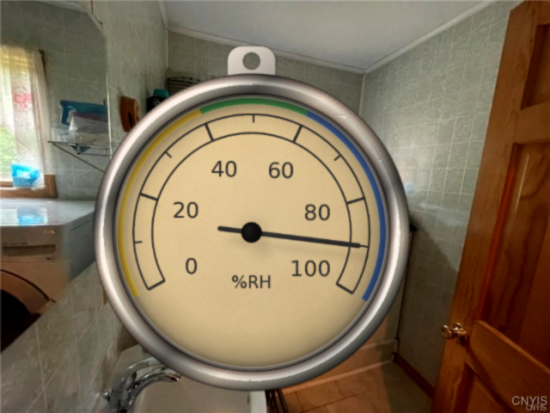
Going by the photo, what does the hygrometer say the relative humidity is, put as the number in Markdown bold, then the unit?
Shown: **90** %
